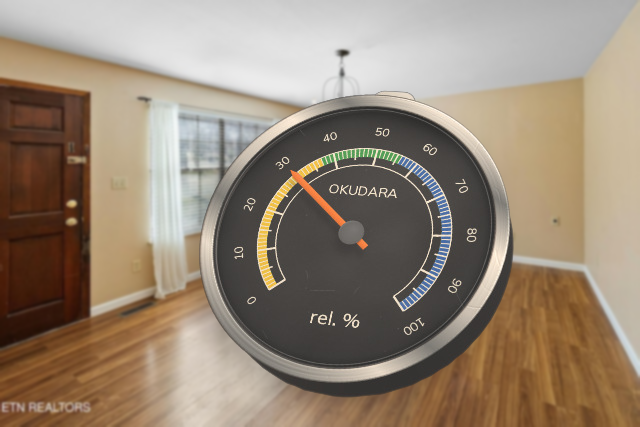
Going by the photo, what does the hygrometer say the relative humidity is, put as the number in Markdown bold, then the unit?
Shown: **30** %
